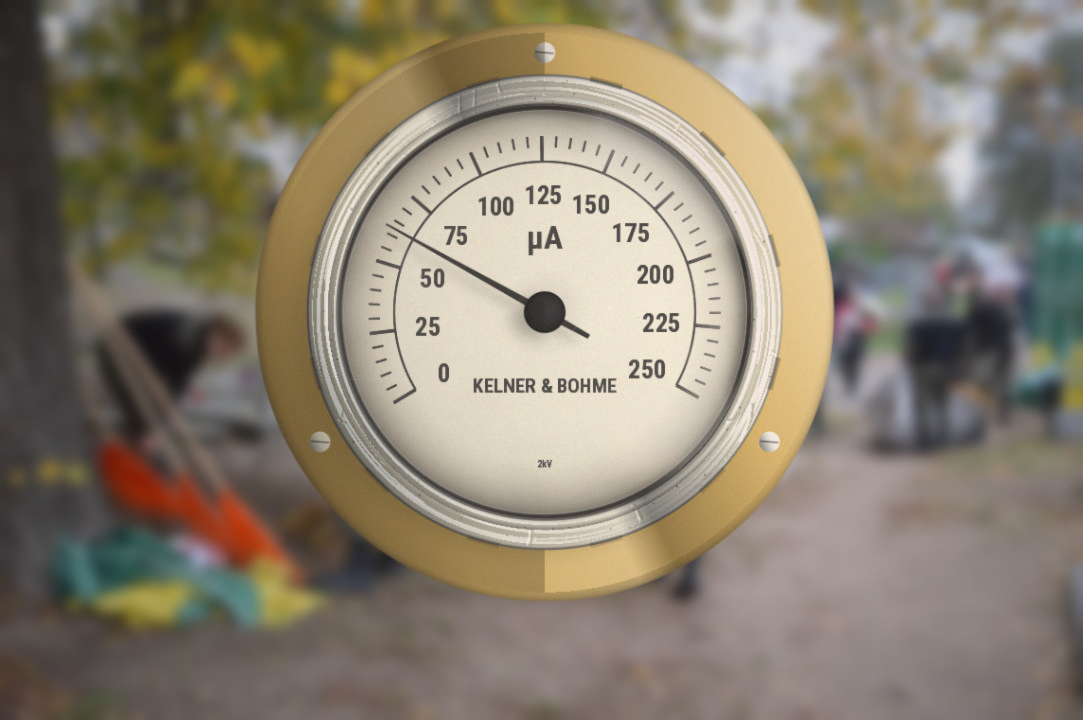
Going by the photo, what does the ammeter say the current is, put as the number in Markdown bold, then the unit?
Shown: **62.5** µA
